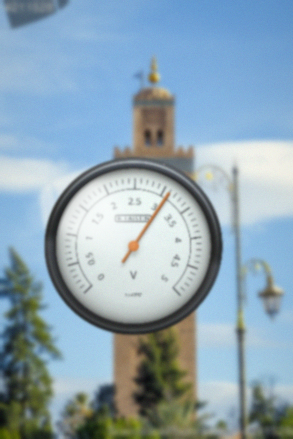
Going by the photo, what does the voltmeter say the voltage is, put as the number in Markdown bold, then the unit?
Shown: **3.1** V
